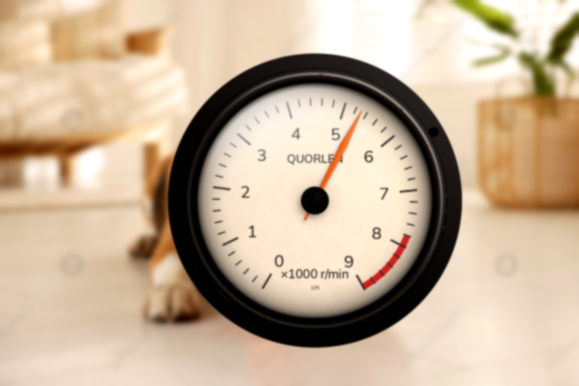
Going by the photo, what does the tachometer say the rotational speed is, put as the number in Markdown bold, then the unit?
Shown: **5300** rpm
